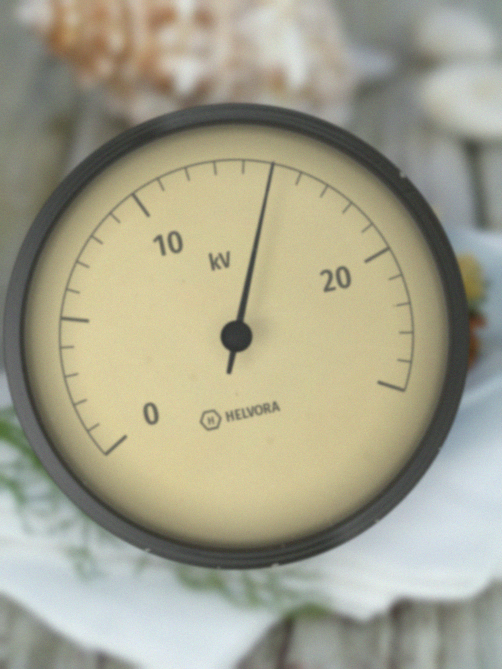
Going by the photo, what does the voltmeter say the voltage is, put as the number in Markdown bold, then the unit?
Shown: **15** kV
